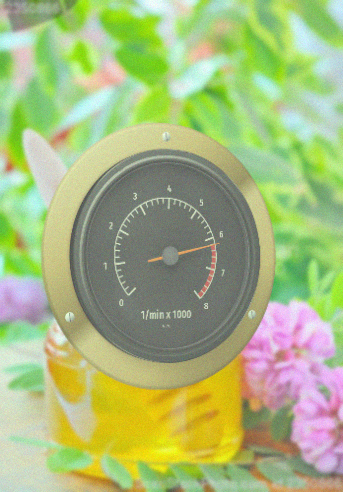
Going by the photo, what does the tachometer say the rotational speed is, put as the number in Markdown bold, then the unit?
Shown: **6200** rpm
